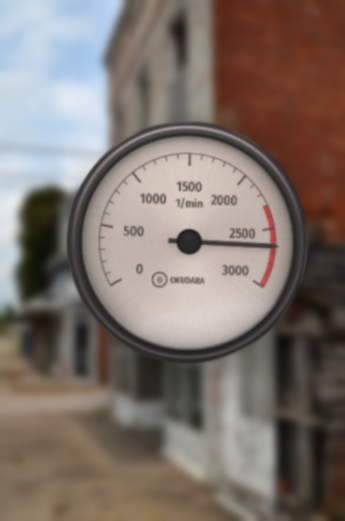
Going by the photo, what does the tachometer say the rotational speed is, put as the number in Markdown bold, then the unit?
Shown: **2650** rpm
